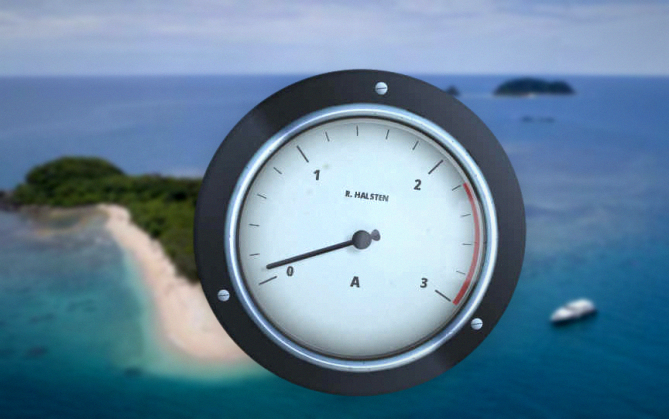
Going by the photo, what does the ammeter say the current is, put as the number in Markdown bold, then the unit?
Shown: **0.1** A
